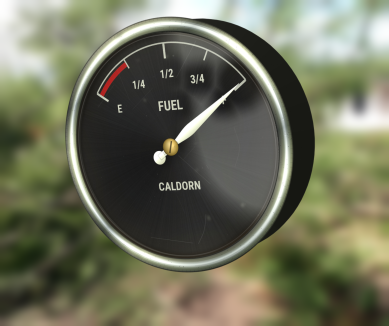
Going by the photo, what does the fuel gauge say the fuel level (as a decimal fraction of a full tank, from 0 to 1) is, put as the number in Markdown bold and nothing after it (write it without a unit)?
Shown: **1**
